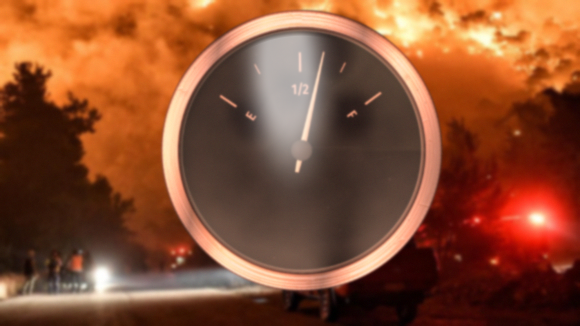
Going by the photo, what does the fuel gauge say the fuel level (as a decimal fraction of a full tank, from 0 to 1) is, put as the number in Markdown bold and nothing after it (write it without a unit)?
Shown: **0.625**
